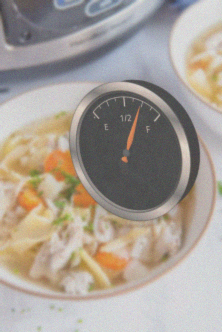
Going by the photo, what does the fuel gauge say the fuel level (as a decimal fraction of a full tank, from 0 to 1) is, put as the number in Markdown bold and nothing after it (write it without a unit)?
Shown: **0.75**
